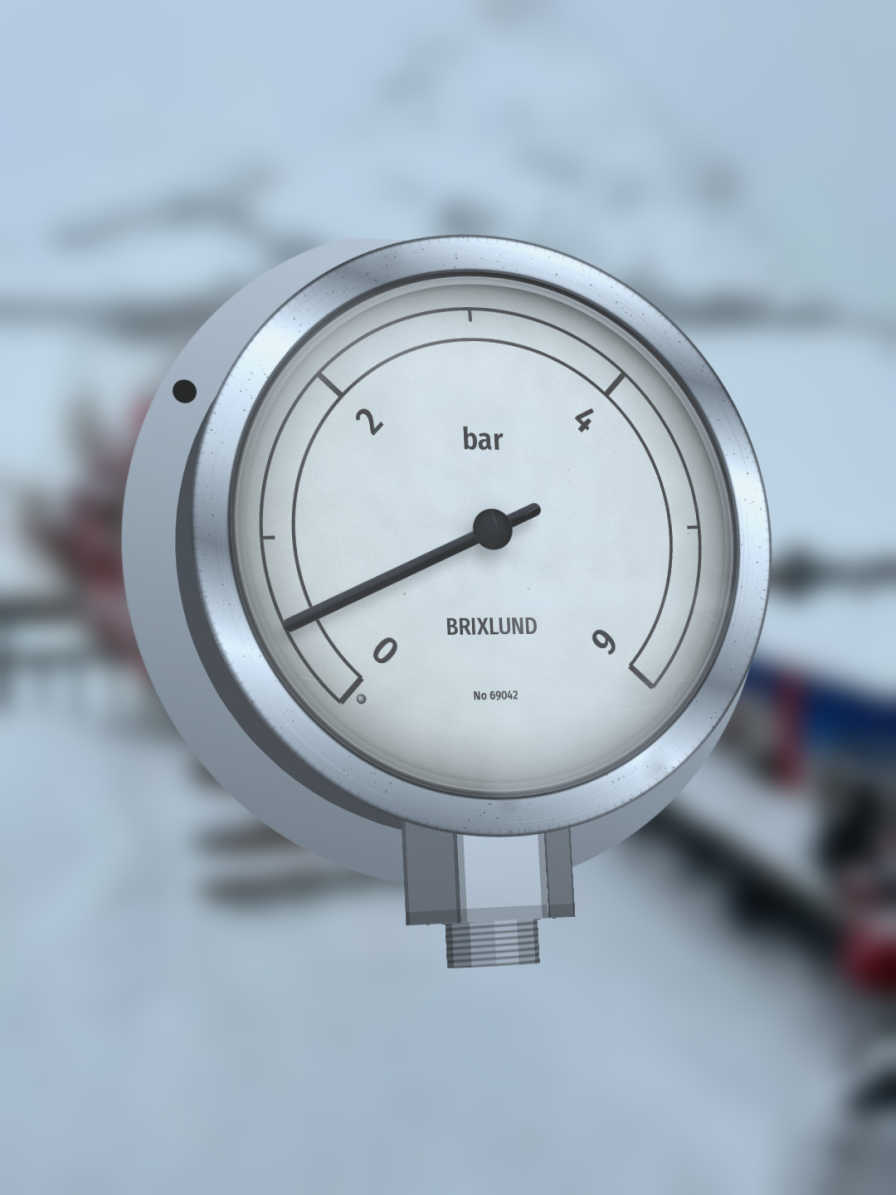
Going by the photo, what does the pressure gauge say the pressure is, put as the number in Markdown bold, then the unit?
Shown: **0.5** bar
